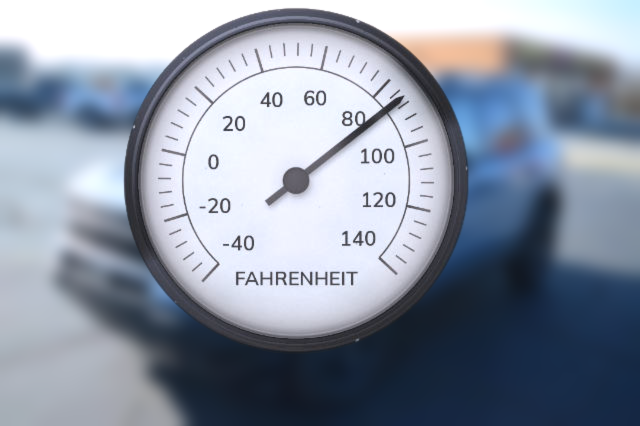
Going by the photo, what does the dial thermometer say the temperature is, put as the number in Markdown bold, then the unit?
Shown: **86** °F
